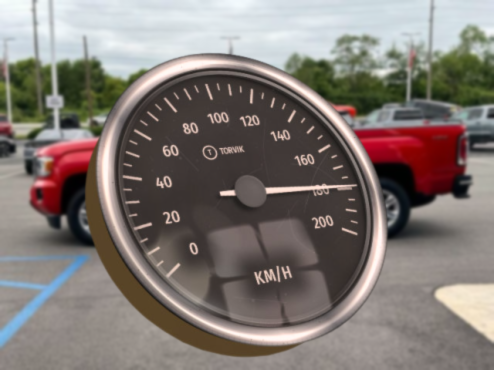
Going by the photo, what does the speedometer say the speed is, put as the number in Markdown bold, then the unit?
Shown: **180** km/h
